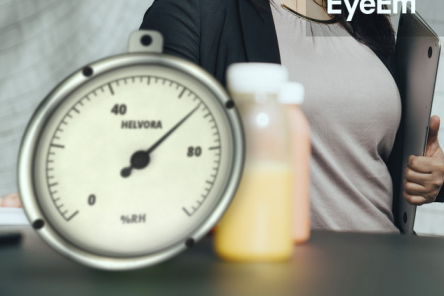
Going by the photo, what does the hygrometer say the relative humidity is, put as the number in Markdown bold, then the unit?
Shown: **66** %
